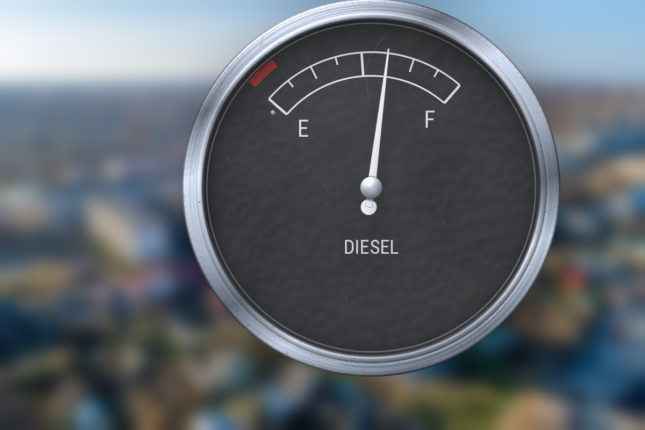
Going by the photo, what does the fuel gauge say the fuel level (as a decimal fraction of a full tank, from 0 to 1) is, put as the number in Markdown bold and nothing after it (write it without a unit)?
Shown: **0.625**
